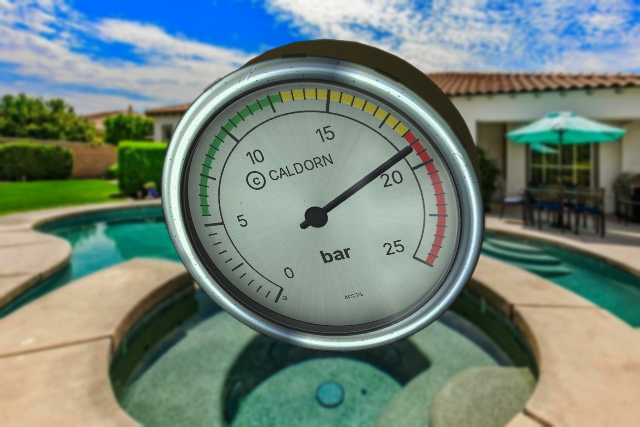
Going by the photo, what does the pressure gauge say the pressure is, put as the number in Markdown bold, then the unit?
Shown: **19** bar
